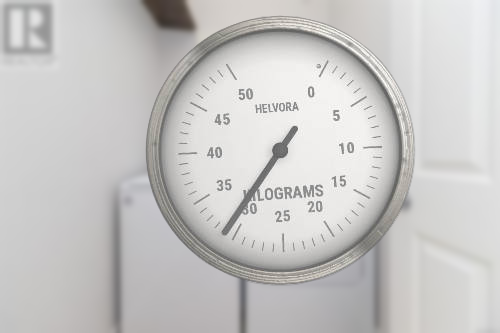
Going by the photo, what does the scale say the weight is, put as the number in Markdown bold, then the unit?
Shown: **31** kg
